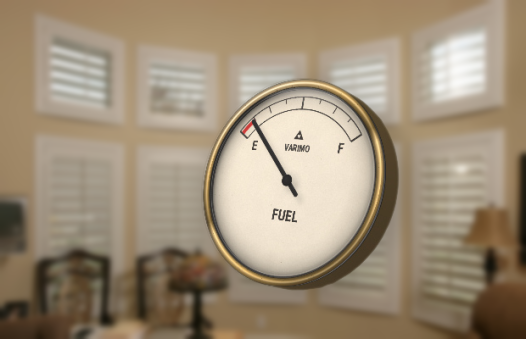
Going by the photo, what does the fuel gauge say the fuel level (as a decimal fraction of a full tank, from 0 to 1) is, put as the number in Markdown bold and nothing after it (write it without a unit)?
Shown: **0.125**
